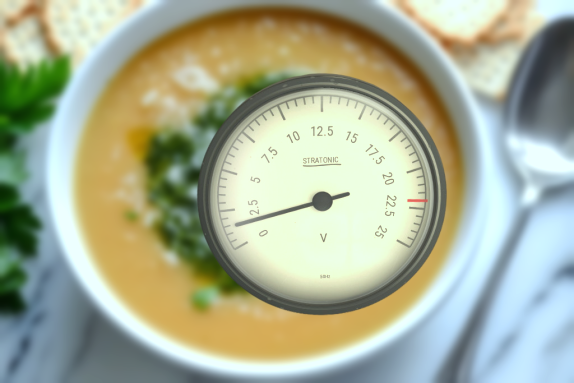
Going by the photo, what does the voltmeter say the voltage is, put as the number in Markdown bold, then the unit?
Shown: **1.5** V
